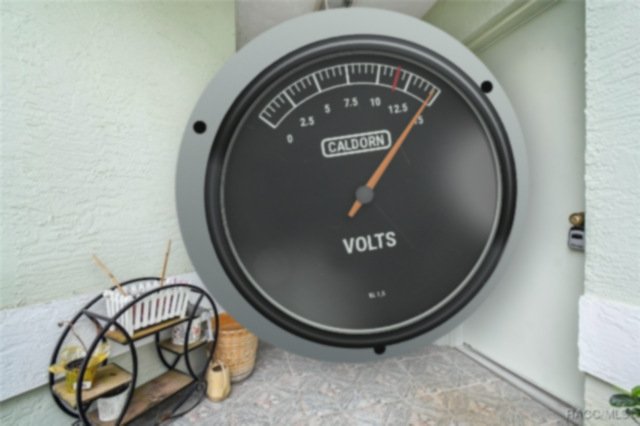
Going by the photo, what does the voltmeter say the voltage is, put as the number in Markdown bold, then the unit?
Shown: **14.5** V
